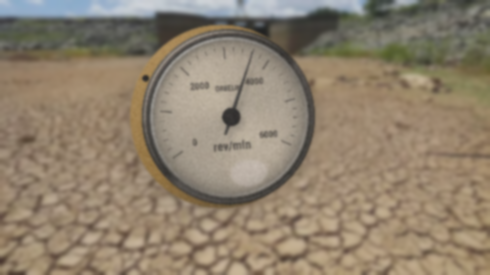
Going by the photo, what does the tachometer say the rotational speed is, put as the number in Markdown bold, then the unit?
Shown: **3600** rpm
